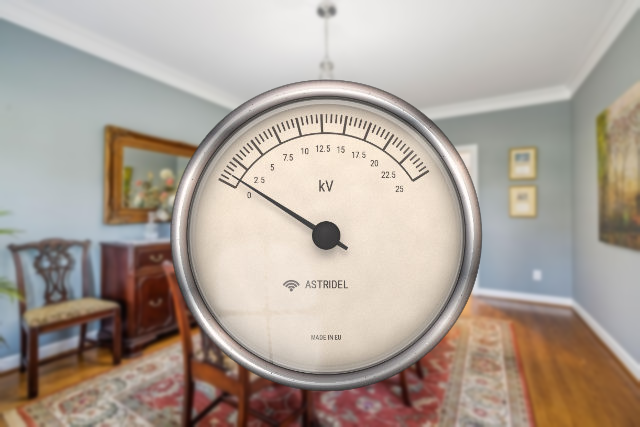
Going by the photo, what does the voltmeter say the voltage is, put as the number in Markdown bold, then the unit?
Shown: **1** kV
